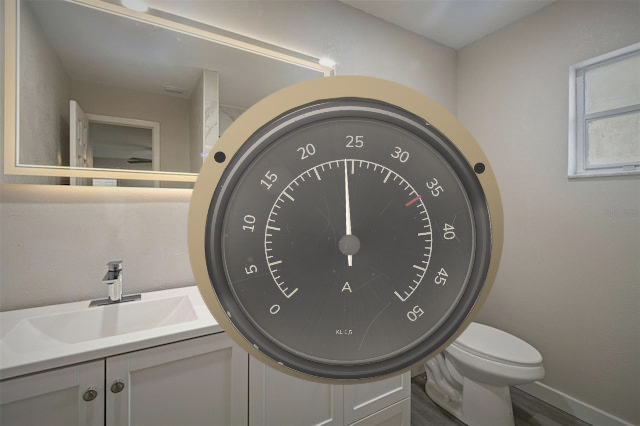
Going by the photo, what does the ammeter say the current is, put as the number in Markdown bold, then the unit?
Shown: **24** A
